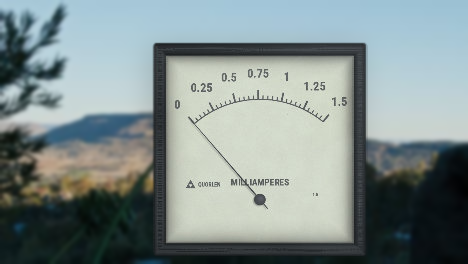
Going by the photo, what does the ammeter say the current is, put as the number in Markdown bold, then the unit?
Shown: **0** mA
